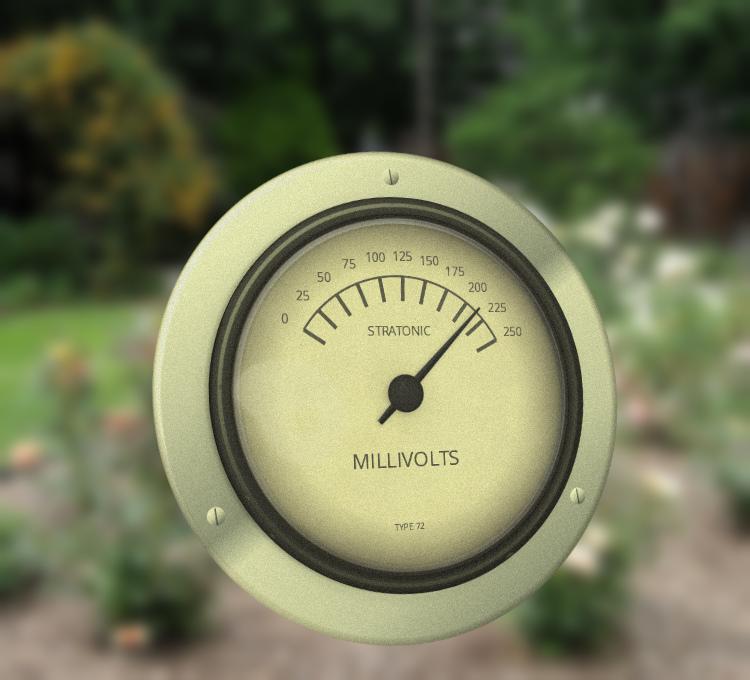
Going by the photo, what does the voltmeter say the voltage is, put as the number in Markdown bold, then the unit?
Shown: **212.5** mV
